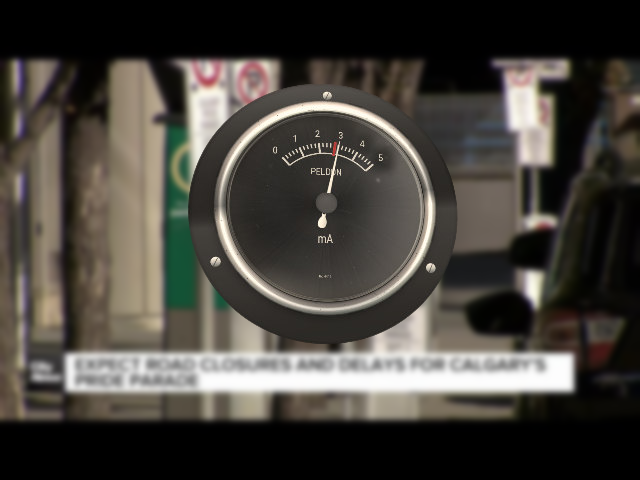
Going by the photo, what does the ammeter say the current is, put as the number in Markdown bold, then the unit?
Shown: **3** mA
